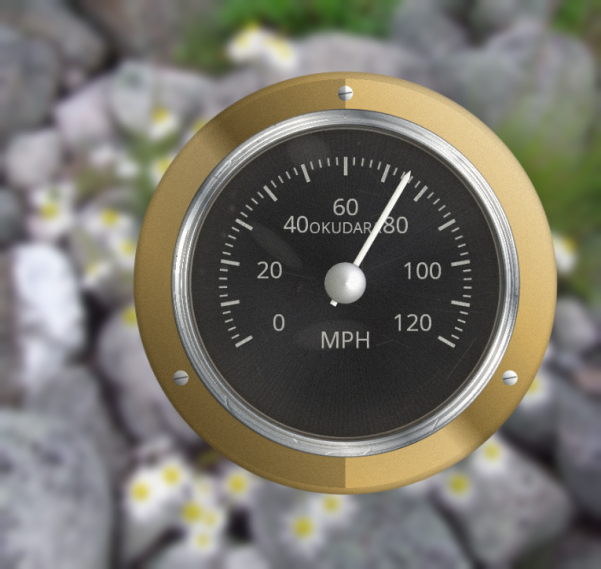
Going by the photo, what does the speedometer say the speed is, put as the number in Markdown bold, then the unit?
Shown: **75** mph
